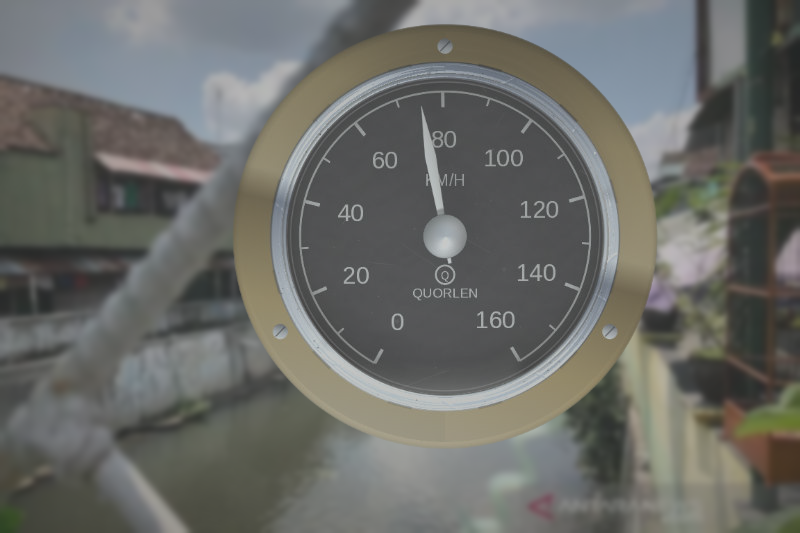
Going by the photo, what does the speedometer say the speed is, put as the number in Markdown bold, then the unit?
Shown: **75** km/h
